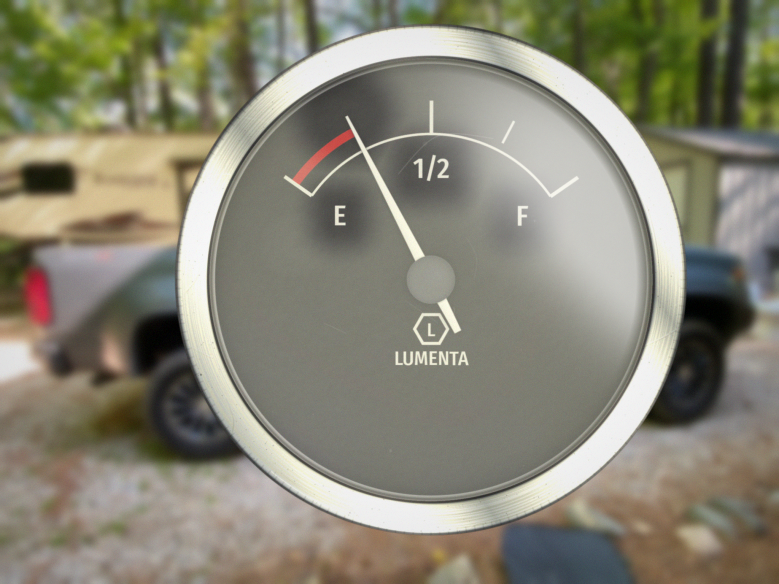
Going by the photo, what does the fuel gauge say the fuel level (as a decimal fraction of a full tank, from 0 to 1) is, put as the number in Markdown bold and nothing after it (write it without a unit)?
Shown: **0.25**
